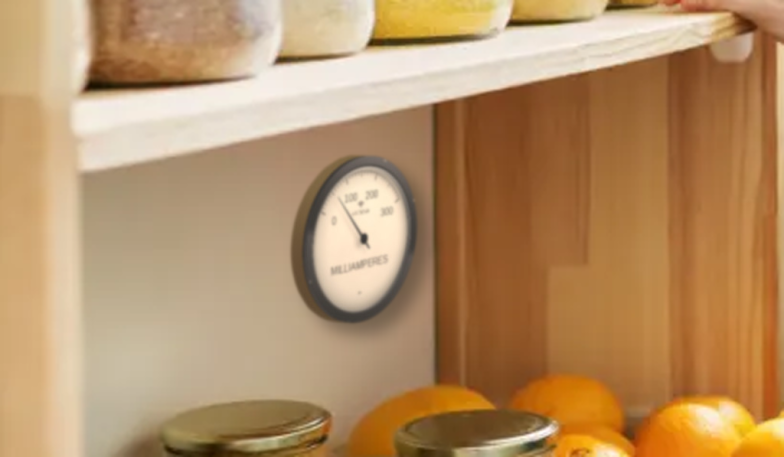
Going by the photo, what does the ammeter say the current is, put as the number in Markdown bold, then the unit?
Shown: **50** mA
